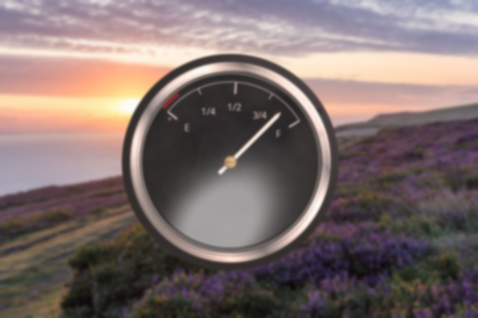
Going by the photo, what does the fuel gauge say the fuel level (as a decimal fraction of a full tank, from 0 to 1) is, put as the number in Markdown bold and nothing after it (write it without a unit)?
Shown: **0.875**
